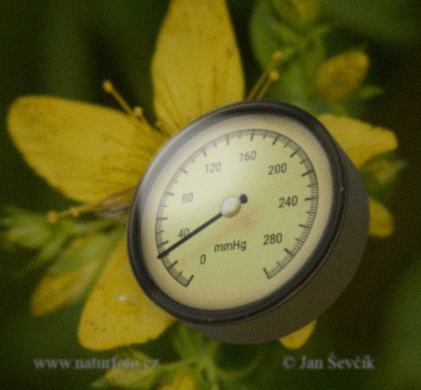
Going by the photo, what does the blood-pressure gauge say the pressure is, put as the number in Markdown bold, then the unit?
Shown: **30** mmHg
